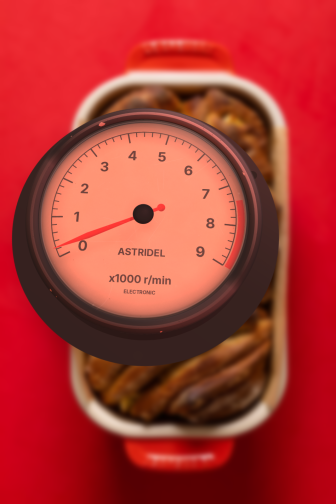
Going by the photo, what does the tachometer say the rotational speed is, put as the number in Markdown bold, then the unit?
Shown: **200** rpm
